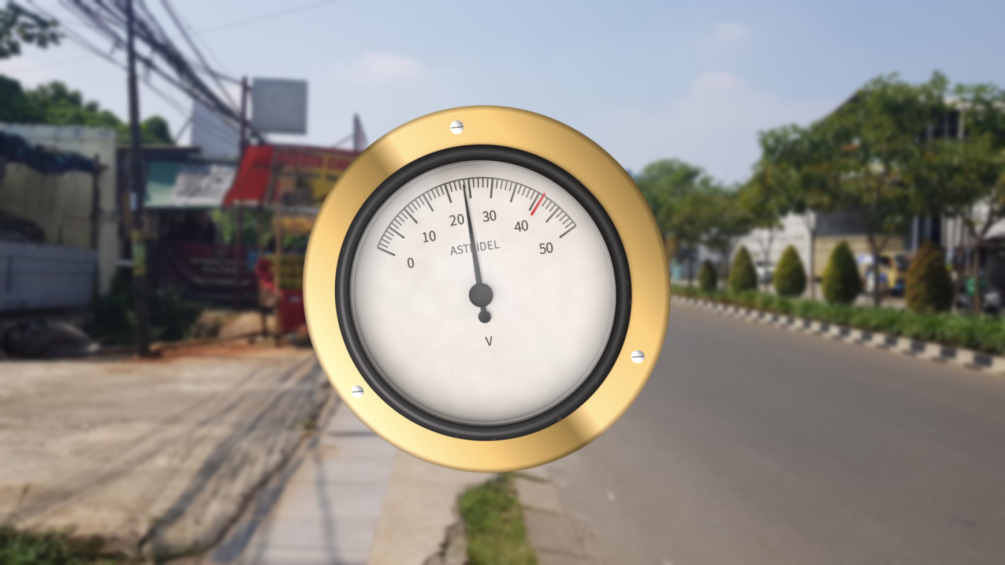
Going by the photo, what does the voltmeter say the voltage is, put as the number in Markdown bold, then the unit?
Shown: **24** V
